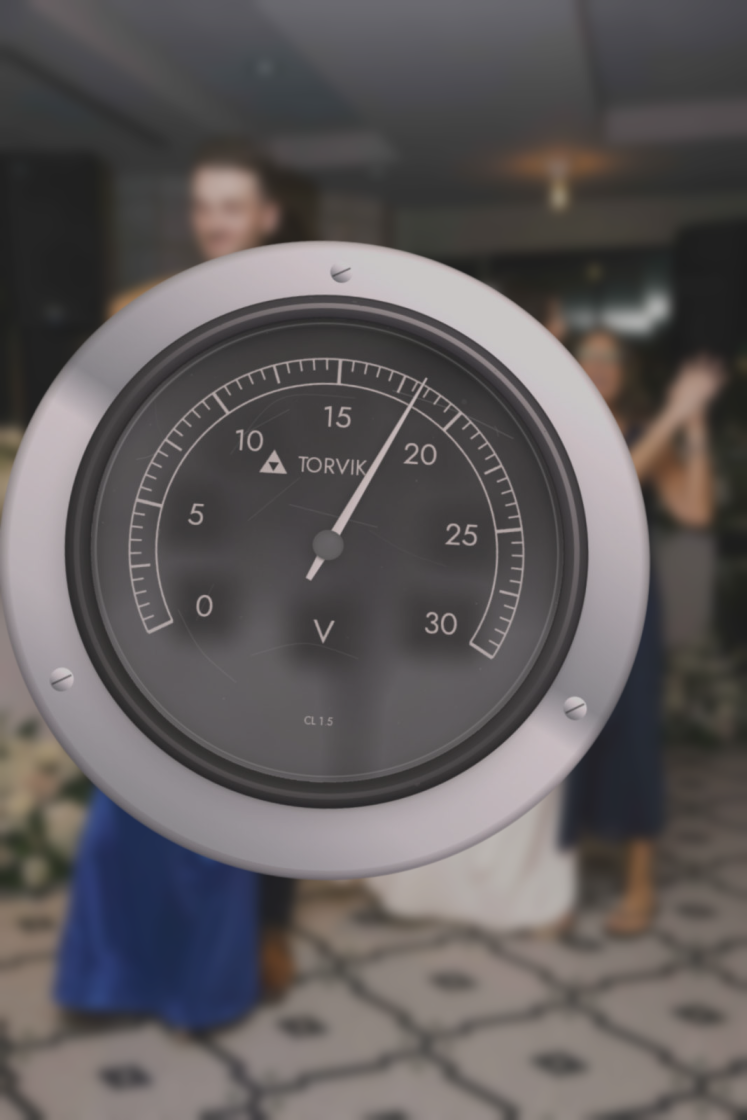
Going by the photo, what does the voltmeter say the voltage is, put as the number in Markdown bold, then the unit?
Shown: **18.25** V
